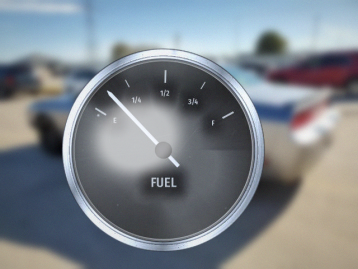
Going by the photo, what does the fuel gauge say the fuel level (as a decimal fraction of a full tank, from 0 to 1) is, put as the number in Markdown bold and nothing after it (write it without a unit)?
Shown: **0.125**
